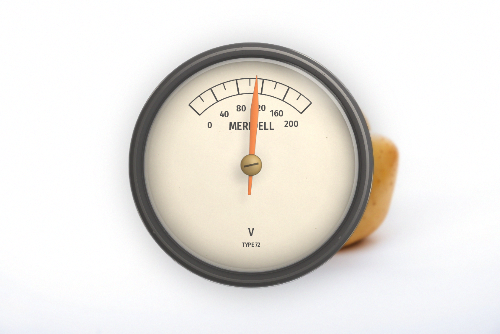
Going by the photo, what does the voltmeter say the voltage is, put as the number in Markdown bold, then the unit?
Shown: **110** V
